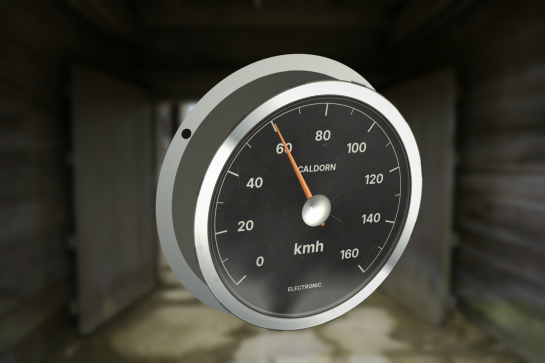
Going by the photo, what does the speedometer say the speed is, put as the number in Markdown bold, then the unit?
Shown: **60** km/h
